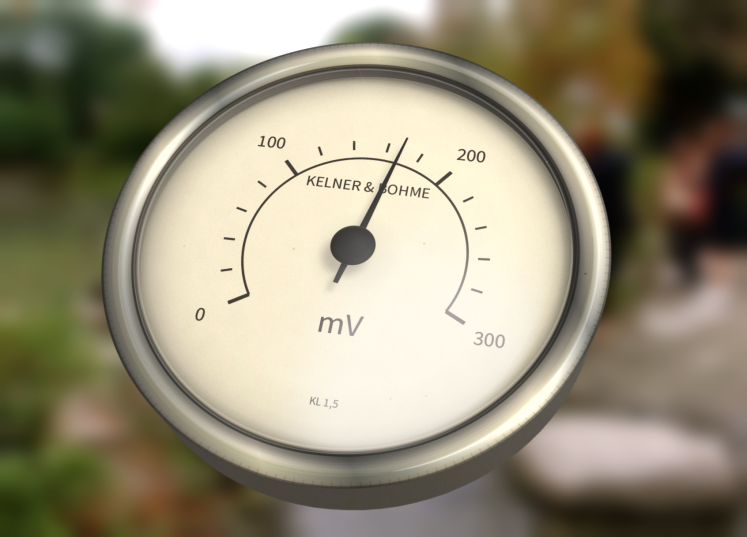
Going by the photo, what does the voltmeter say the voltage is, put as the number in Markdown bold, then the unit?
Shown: **170** mV
